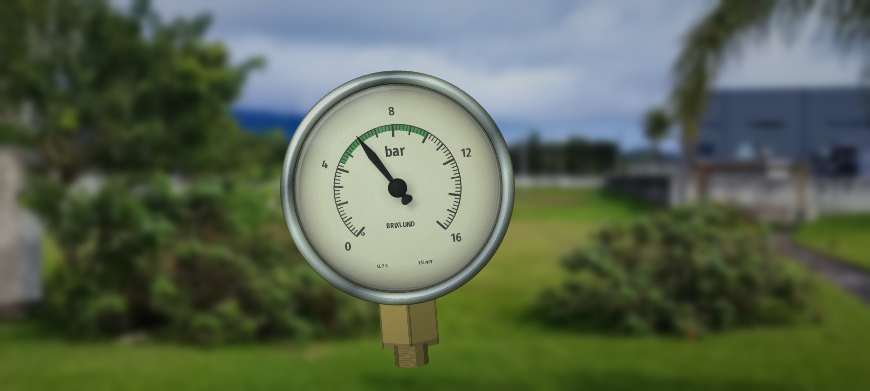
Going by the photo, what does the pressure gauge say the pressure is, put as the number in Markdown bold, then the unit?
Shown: **6** bar
